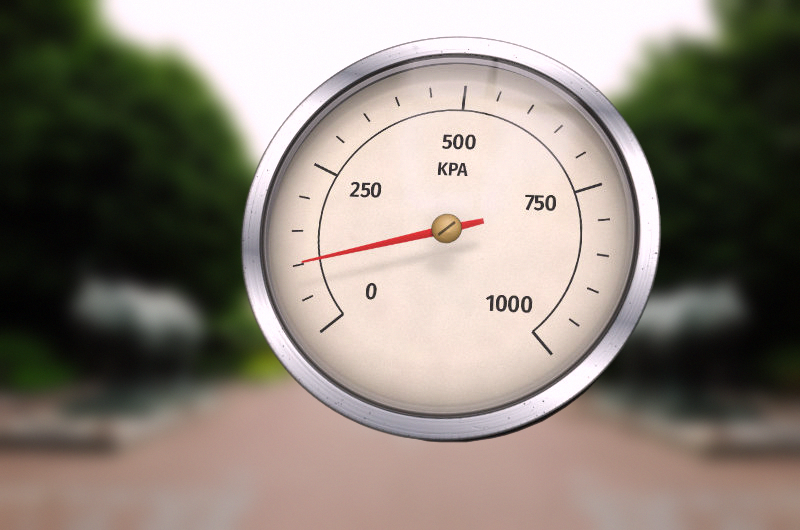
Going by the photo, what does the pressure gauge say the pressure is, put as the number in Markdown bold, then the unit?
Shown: **100** kPa
